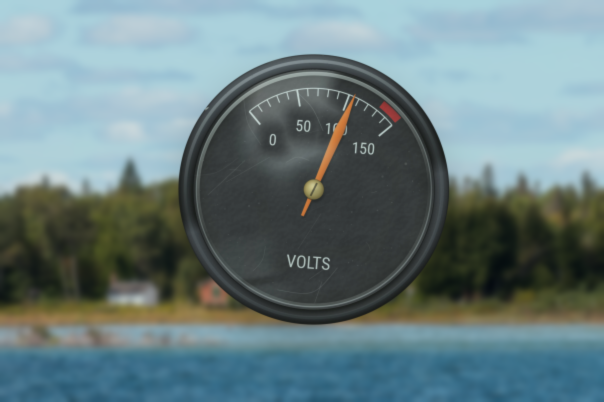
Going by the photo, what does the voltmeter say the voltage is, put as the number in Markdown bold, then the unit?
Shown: **105** V
